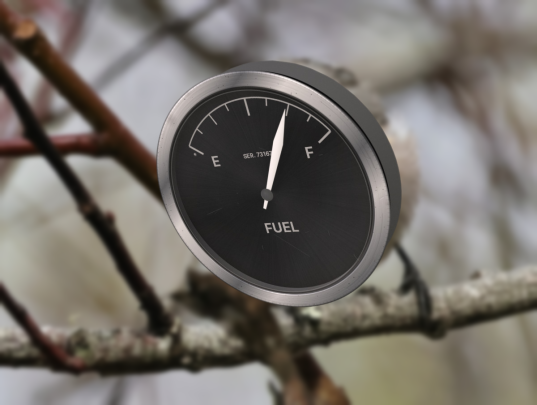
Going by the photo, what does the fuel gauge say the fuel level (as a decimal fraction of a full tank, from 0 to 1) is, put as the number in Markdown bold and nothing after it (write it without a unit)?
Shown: **0.75**
